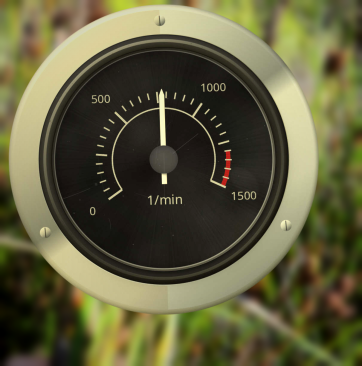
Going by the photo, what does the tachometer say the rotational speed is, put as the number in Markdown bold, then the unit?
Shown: **775** rpm
